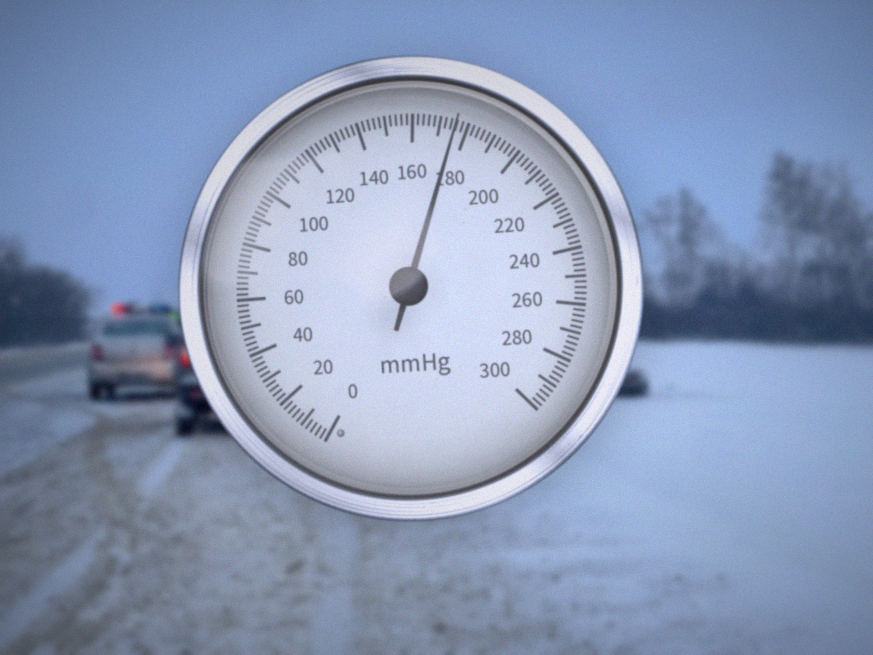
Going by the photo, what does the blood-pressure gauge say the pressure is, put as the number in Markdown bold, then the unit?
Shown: **176** mmHg
